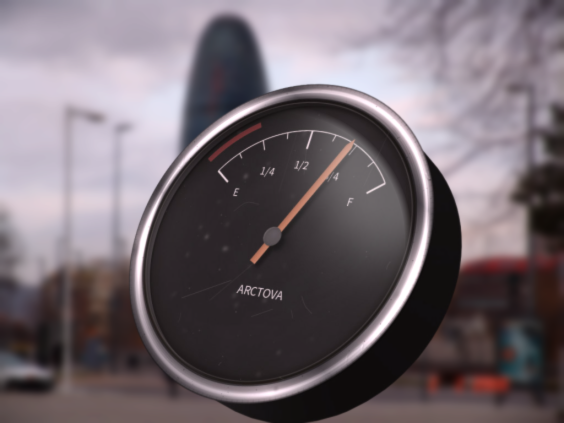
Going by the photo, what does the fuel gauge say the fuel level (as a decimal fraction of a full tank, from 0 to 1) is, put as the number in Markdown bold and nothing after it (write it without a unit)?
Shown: **0.75**
